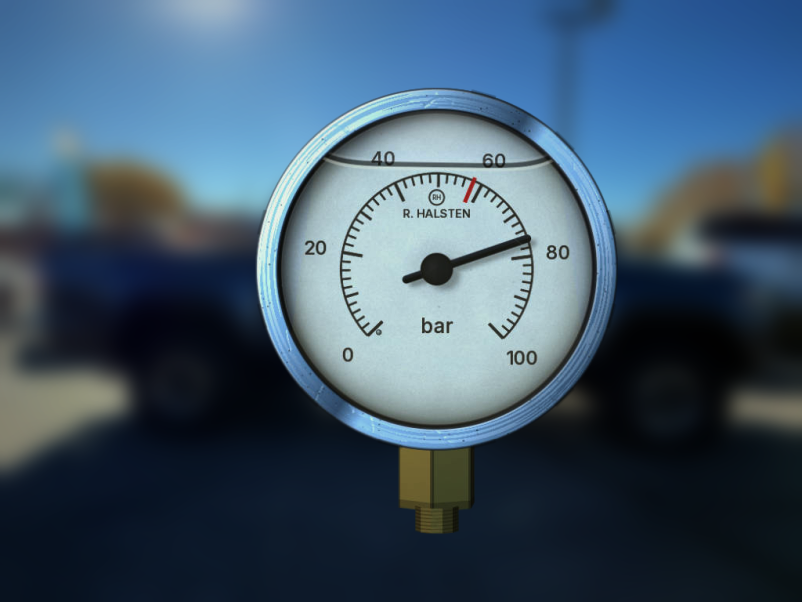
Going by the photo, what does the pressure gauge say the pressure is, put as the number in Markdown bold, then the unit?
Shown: **76** bar
